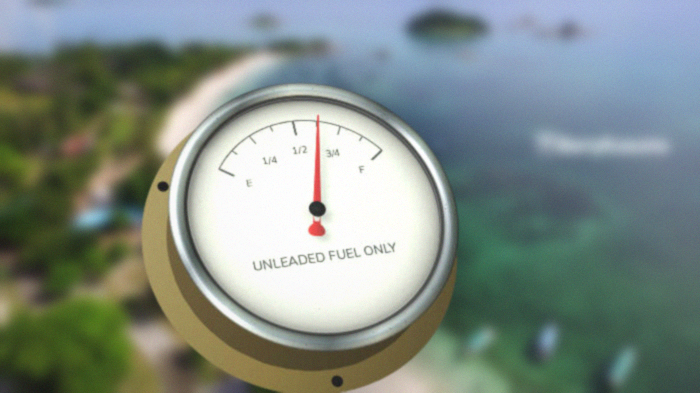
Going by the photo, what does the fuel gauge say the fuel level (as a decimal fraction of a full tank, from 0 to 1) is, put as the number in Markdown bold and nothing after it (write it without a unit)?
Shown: **0.625**
